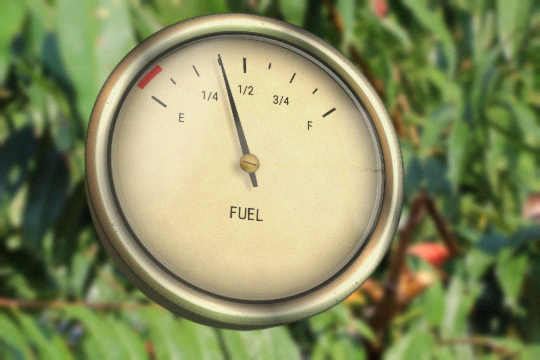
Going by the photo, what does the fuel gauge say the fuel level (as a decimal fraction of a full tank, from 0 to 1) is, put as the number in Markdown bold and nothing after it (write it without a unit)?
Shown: **0.375**
